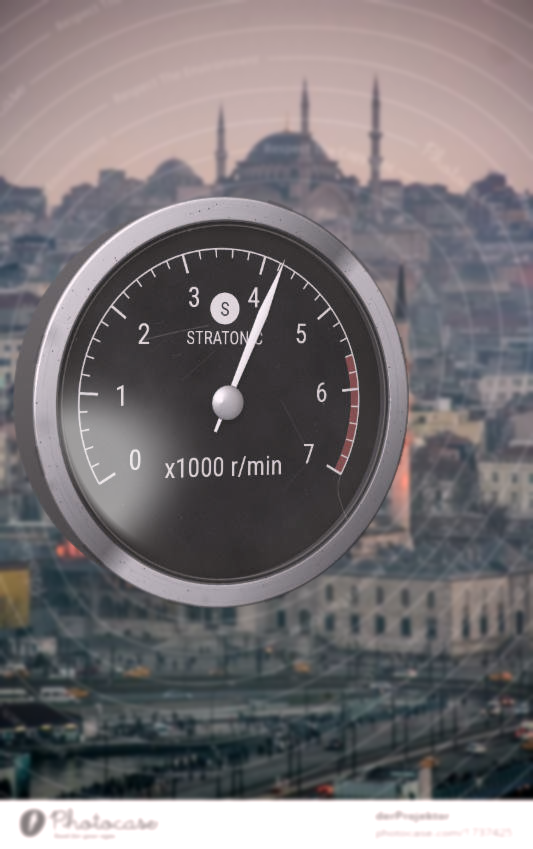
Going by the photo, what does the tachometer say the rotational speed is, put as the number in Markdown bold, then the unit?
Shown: **4200** rpm
